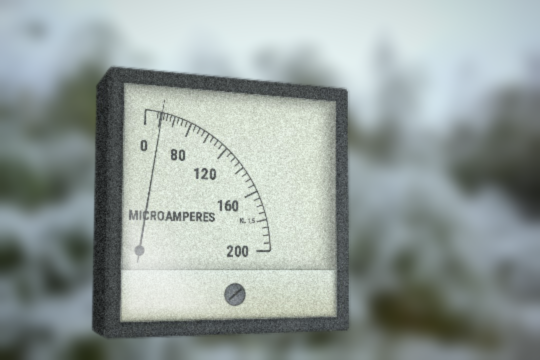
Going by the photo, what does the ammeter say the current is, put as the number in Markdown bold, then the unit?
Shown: **40** µA
